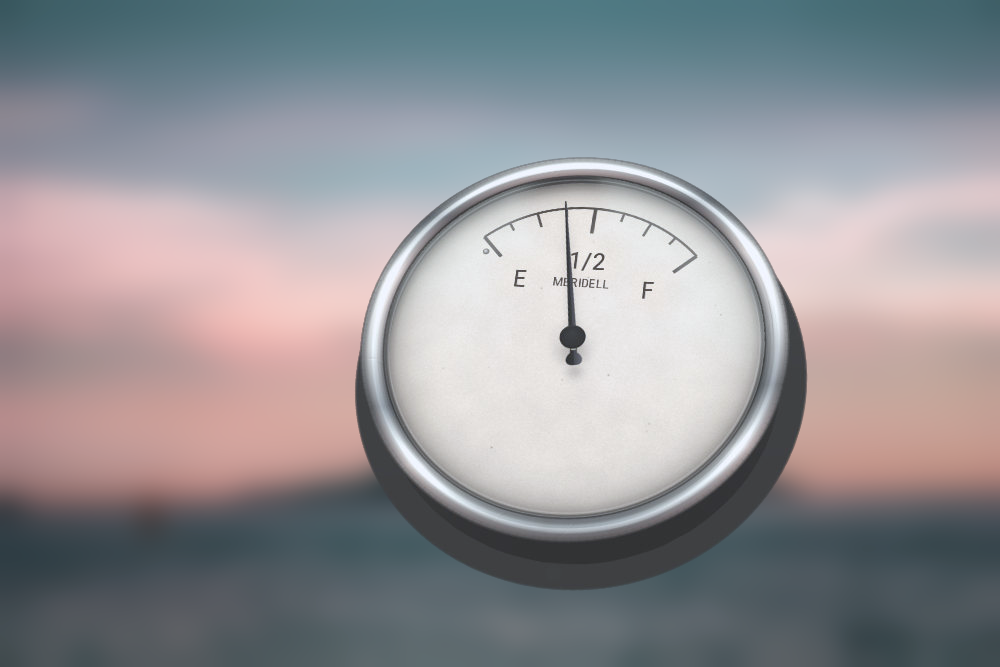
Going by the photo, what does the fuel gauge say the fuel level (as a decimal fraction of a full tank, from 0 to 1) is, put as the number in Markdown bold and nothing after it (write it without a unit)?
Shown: **0.375**
